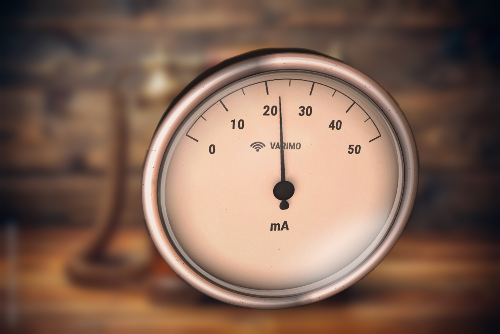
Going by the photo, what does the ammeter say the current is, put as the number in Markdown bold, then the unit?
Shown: **22.5** mA
